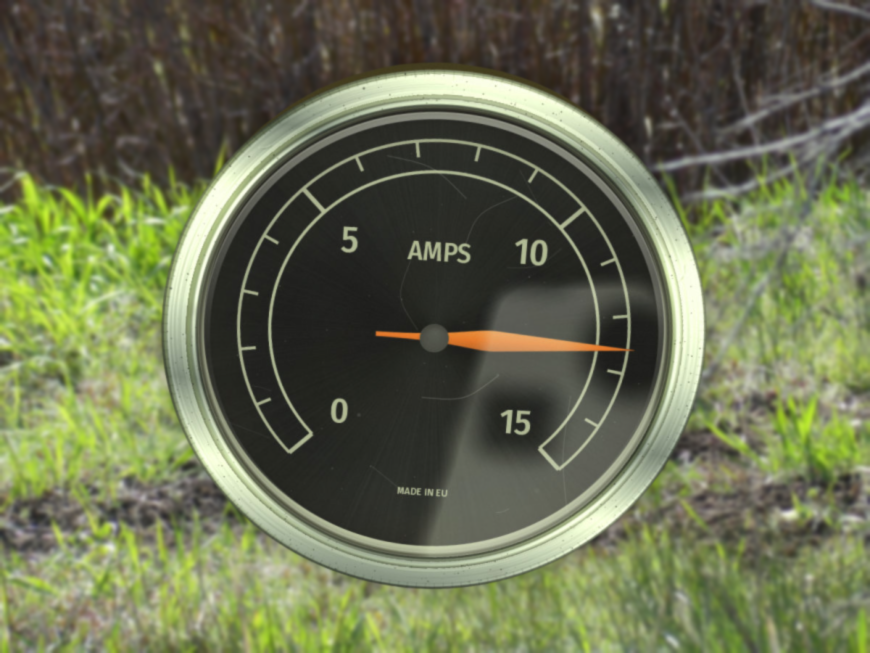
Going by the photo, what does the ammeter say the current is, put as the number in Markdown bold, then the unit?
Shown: **12.5** A
